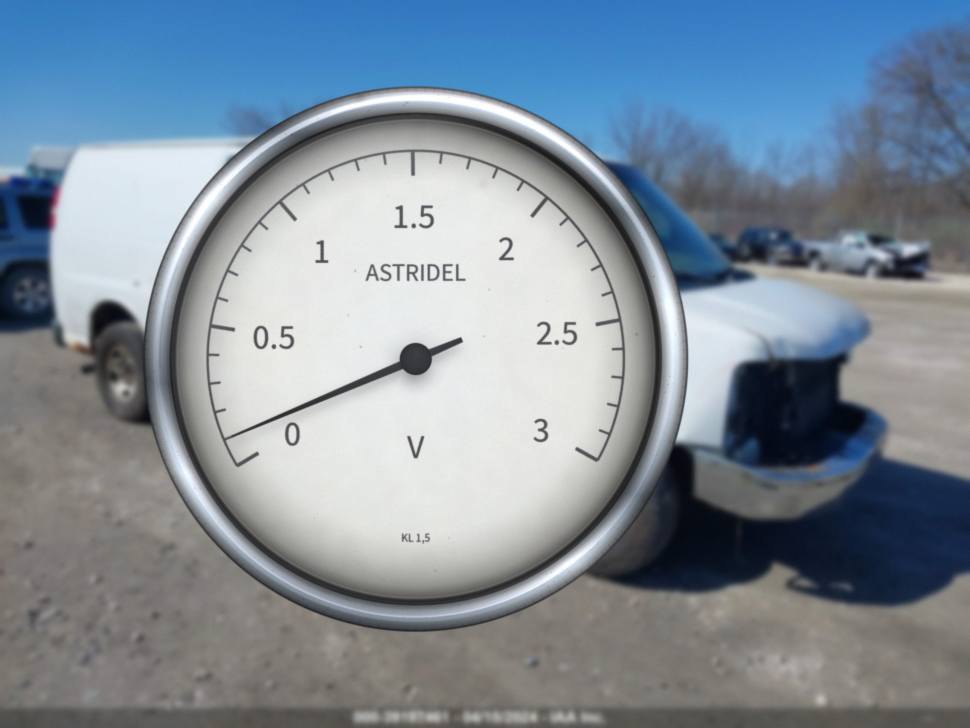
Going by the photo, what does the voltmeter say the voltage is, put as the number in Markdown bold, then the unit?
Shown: **0.1** V
